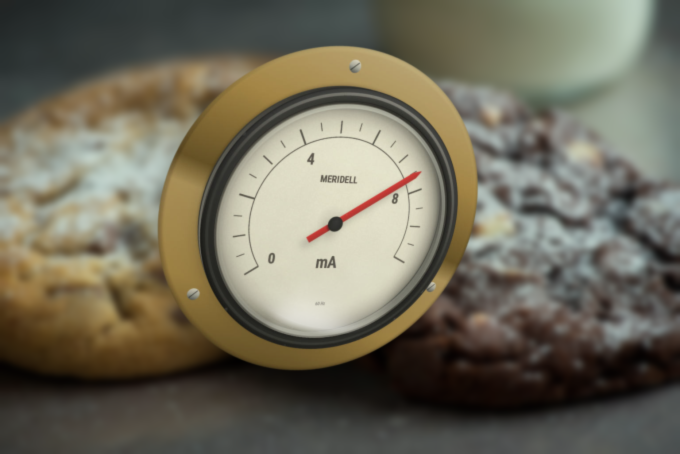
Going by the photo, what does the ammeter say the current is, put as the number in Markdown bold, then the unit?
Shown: **7.5** mA
